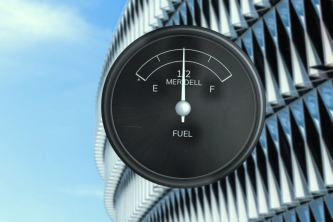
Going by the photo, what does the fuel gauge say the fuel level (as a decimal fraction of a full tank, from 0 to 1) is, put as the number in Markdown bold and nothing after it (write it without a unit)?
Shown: **0.5**
